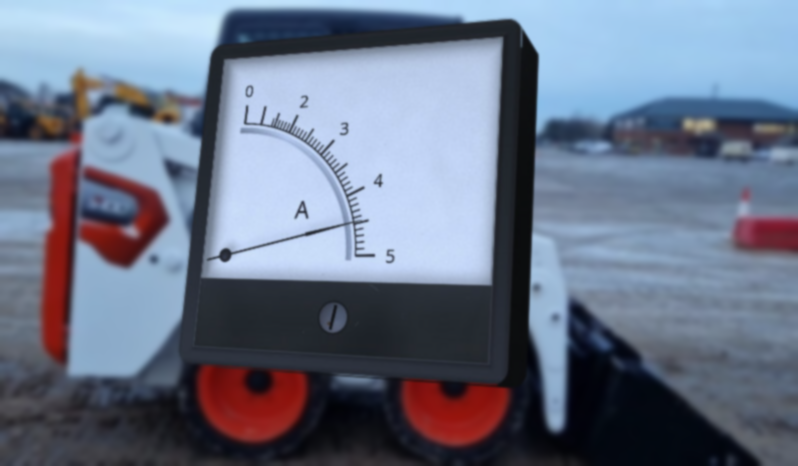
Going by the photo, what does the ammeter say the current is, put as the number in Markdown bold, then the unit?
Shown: **4.5** A
